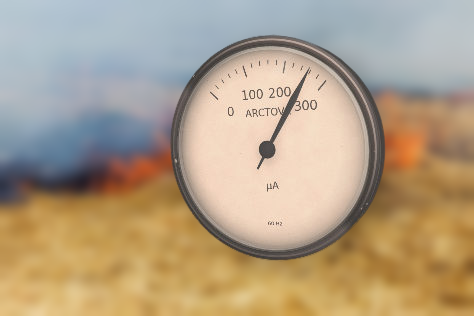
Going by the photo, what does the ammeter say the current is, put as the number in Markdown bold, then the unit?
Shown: **260** µA
